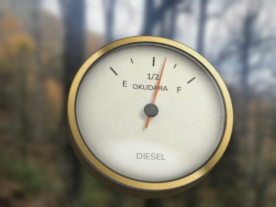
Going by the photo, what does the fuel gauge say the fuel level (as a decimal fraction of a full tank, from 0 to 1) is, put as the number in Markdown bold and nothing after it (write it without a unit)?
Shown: **0.625**
